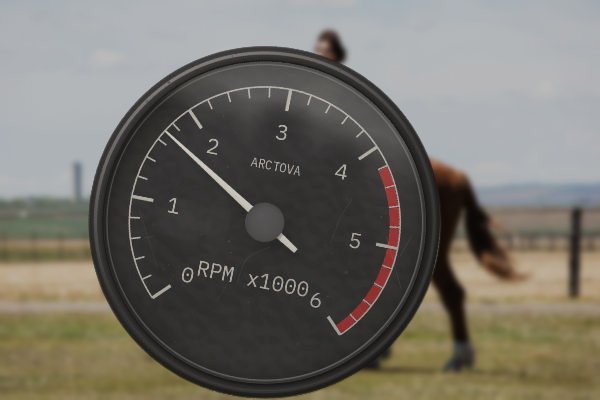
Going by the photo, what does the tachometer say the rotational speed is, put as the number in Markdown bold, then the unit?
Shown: **1700** rpm
